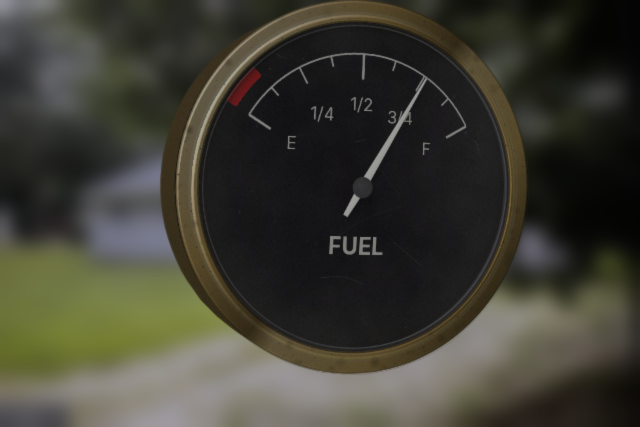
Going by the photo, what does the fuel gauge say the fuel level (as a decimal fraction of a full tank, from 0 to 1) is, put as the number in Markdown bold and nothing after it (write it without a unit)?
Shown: **0.75**
